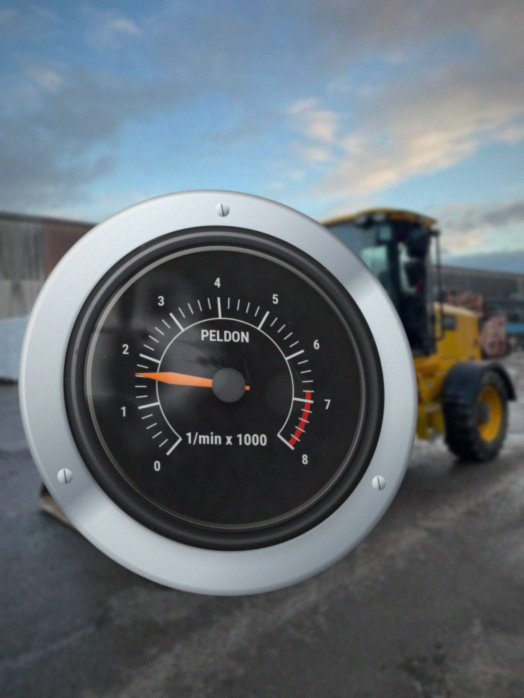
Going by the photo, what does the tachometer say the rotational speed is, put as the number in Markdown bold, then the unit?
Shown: **1600** rpm
